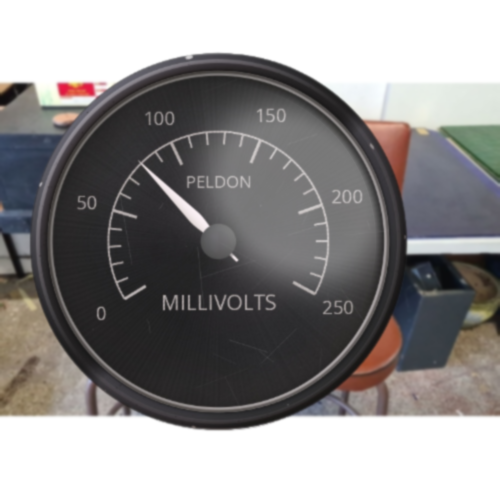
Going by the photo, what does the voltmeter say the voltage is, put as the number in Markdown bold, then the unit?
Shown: **80** mV
